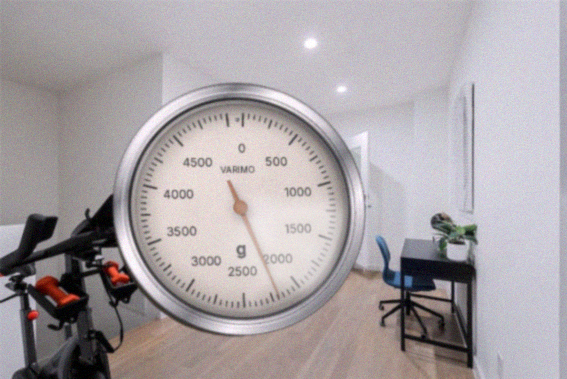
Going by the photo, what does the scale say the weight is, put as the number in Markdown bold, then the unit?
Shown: **2200** g
